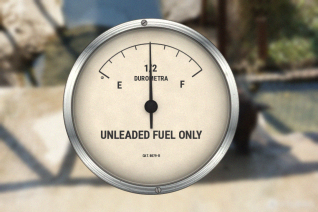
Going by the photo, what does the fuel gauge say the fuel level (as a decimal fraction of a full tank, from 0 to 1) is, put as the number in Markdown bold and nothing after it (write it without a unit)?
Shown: **0.5**
